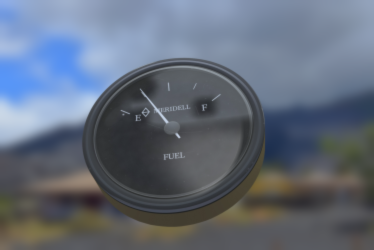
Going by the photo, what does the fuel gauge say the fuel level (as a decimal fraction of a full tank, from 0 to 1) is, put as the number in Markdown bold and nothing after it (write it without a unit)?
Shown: **0.25**
